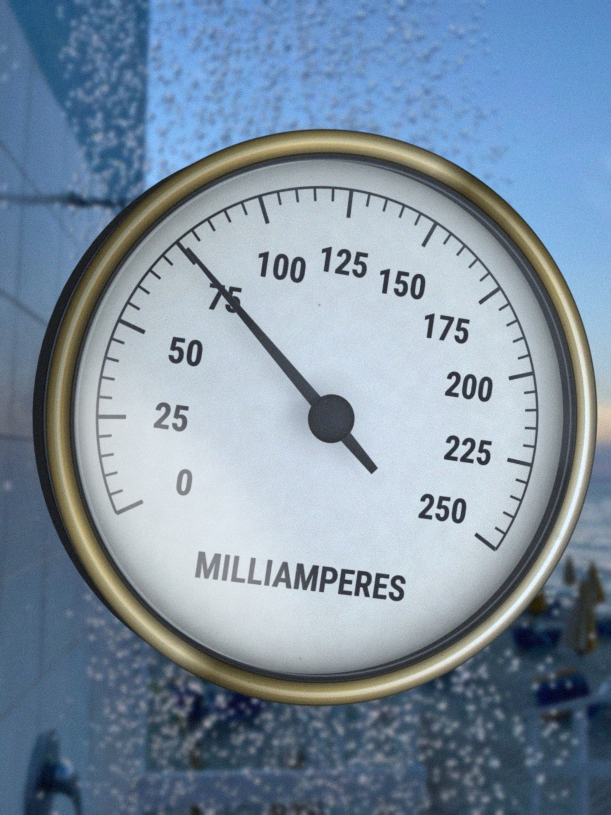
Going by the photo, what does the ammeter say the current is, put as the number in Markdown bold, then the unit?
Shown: **75** mA
